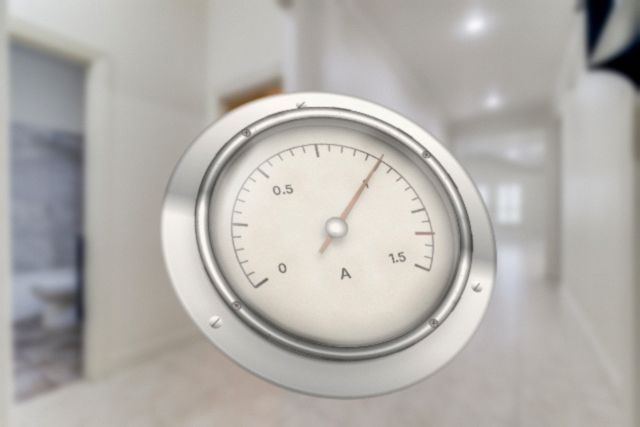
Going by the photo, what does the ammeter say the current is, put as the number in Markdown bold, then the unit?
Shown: **1** A
